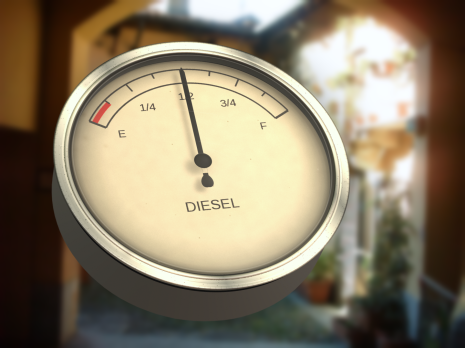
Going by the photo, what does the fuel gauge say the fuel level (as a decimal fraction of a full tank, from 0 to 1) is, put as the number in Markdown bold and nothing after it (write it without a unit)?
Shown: **0.5**
